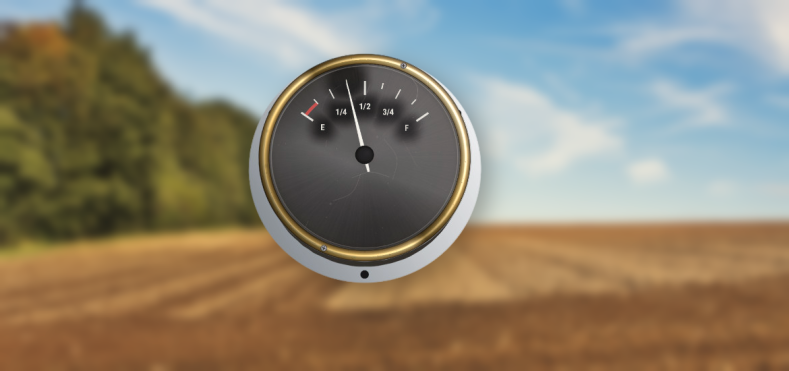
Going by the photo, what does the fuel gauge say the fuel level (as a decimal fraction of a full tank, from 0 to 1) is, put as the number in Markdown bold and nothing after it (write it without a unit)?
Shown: **0.375**
